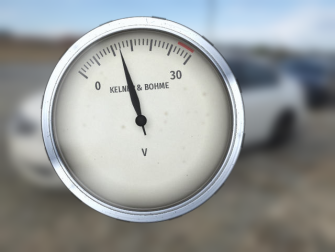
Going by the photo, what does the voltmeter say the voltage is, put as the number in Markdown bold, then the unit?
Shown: **12** V
